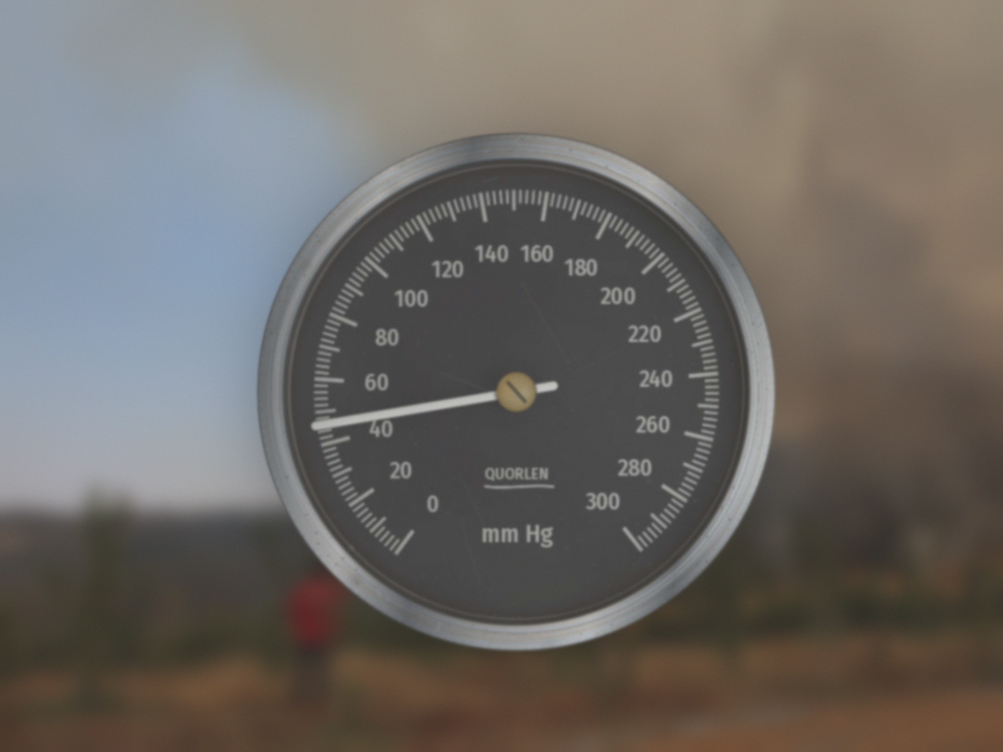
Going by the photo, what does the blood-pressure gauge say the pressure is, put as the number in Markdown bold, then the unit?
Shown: **46** mmHg
